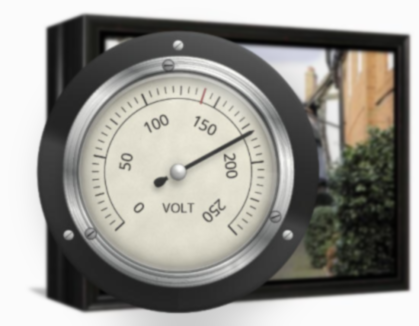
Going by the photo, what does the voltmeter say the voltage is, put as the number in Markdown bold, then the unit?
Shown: **180** V
